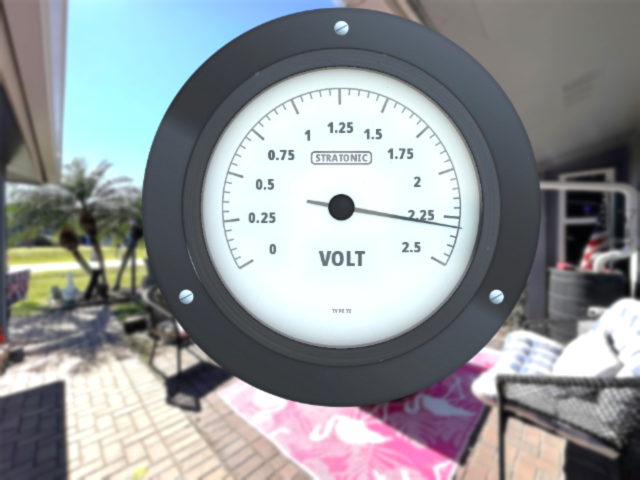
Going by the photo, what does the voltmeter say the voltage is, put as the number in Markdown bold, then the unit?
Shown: **2.3** V
